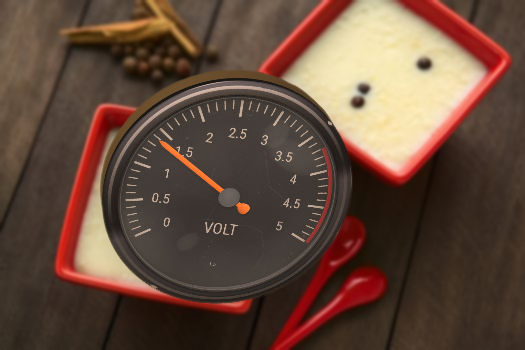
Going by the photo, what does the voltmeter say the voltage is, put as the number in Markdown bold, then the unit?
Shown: **1.4** V
